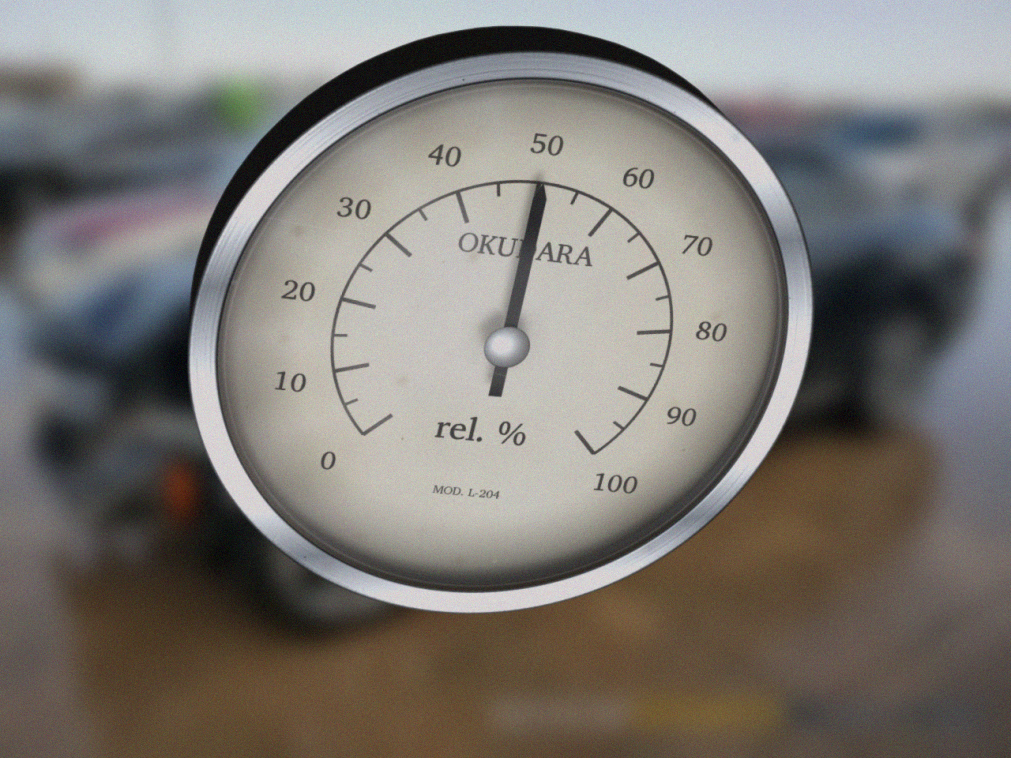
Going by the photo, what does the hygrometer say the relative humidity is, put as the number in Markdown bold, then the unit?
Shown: **50** %
